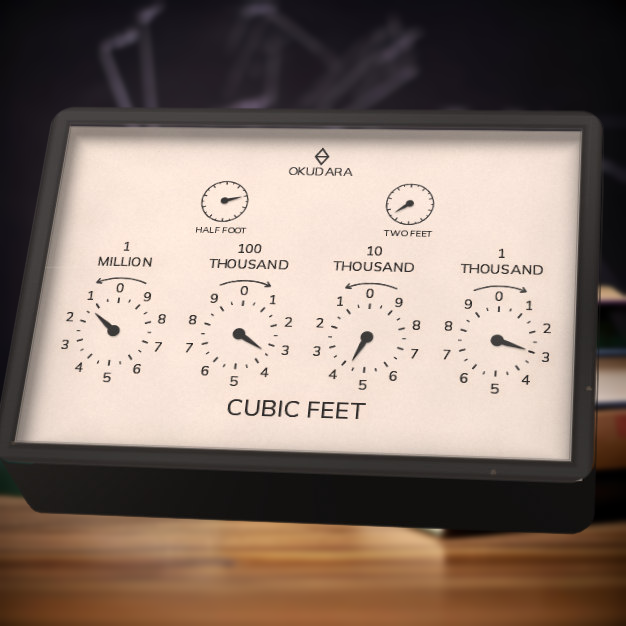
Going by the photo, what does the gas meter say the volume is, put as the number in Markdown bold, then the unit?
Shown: **134300** ft³
